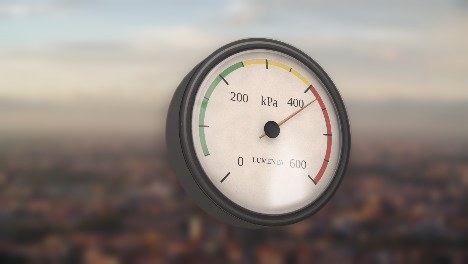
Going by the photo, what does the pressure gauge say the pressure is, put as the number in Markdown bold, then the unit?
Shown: **425** kPa
